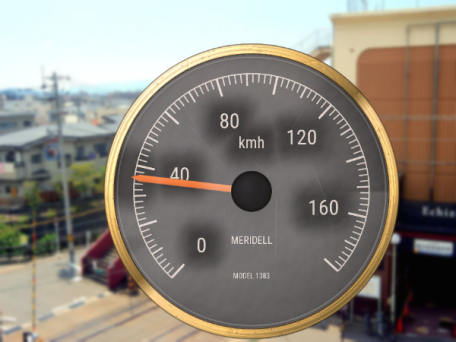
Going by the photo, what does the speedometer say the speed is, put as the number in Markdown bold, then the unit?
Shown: **36** km/h
